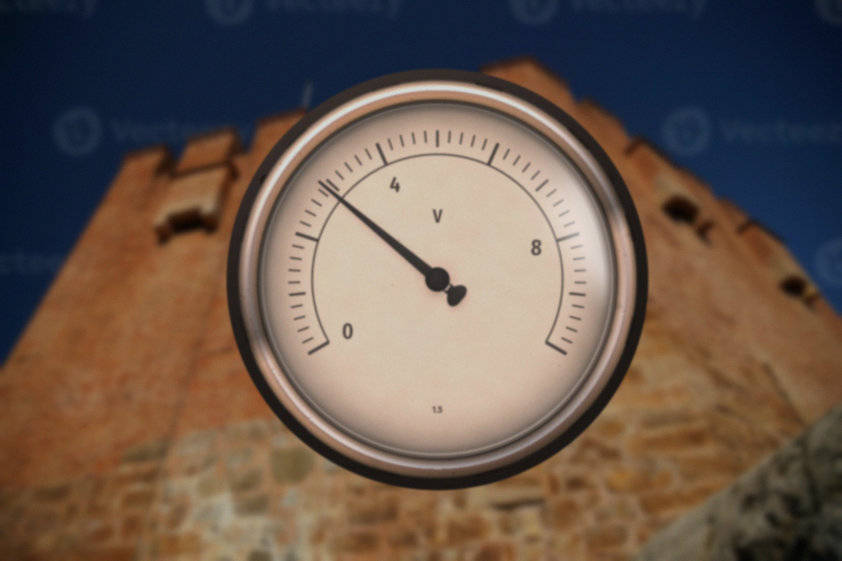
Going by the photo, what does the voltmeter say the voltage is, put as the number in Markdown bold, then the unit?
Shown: **2.9** V
